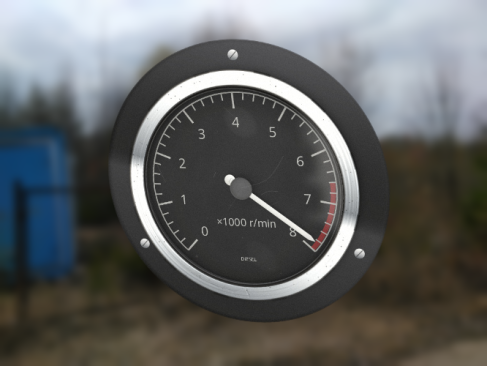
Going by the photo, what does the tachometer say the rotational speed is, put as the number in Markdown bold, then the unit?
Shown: **7800** rpm
